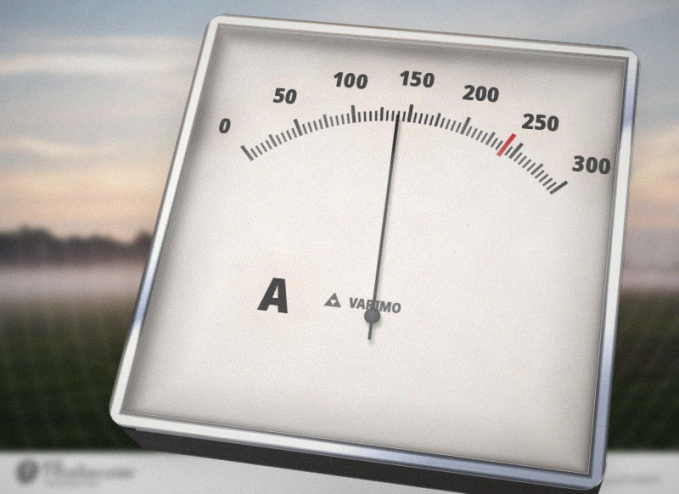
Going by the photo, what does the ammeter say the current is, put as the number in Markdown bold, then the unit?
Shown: **140** A
